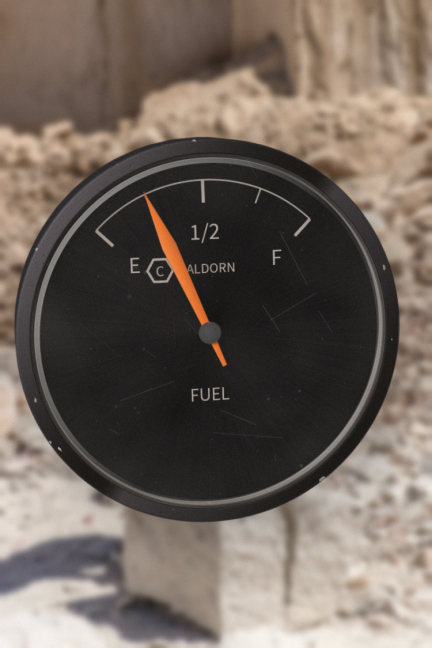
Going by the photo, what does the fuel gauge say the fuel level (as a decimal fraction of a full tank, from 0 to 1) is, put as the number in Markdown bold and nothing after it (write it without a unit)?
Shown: **0.25**
